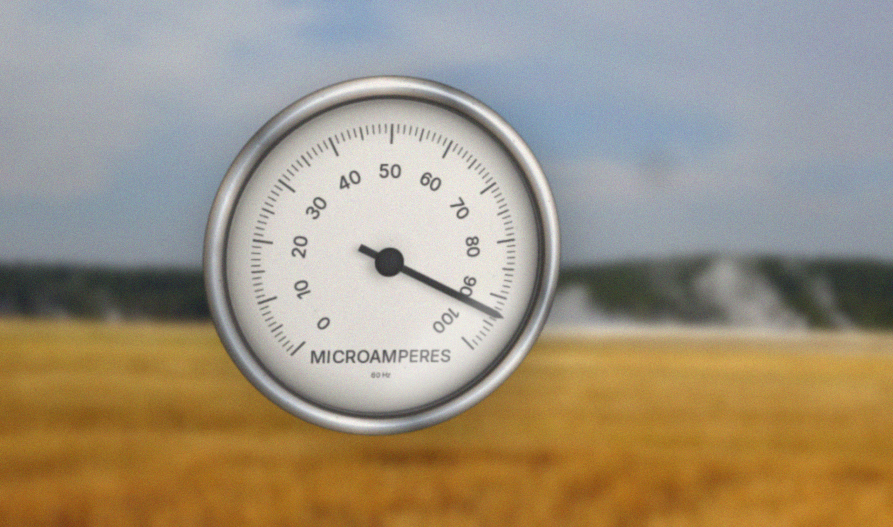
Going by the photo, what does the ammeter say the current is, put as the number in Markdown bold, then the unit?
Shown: **93** µA
